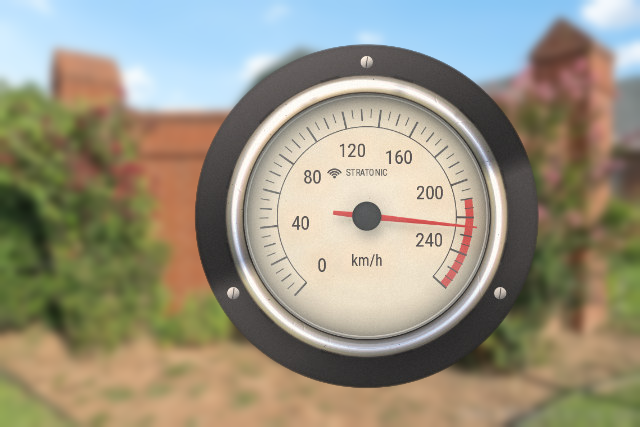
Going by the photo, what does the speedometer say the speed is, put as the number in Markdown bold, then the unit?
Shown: **225** km/h
